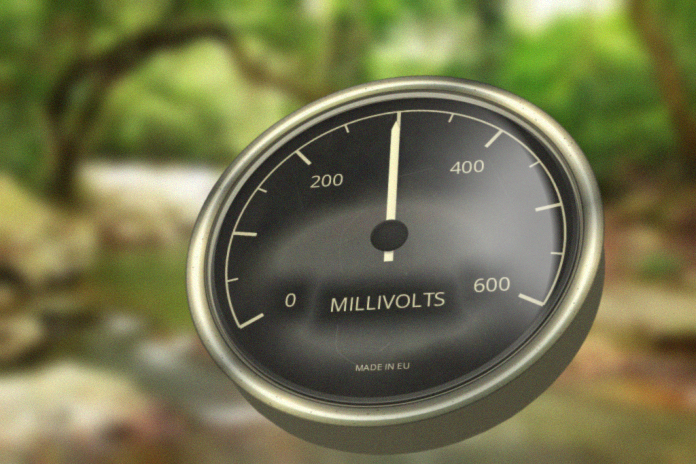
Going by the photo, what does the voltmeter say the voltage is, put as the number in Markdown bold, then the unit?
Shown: **300** mV
